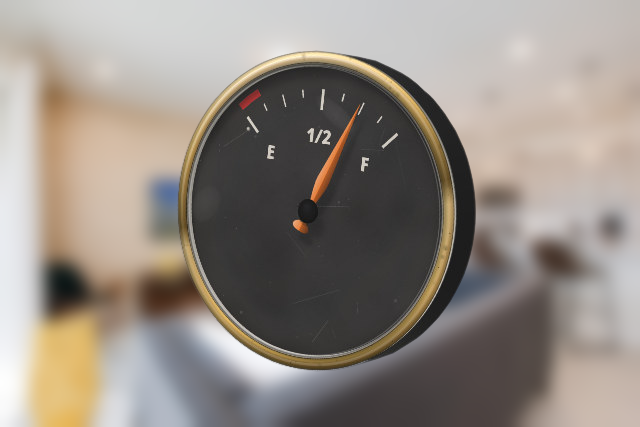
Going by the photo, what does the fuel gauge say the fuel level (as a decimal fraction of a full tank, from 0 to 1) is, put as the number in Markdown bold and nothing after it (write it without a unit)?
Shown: **0.75**
